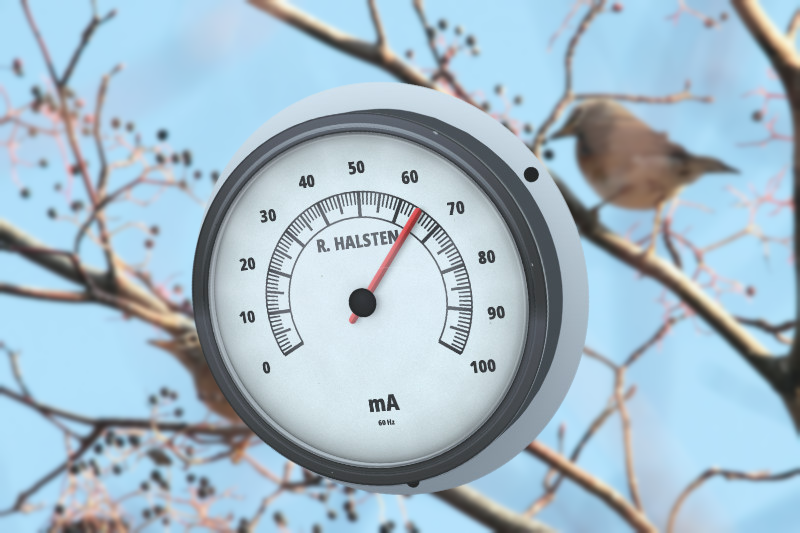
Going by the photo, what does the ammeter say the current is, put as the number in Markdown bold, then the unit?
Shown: **65** mA
